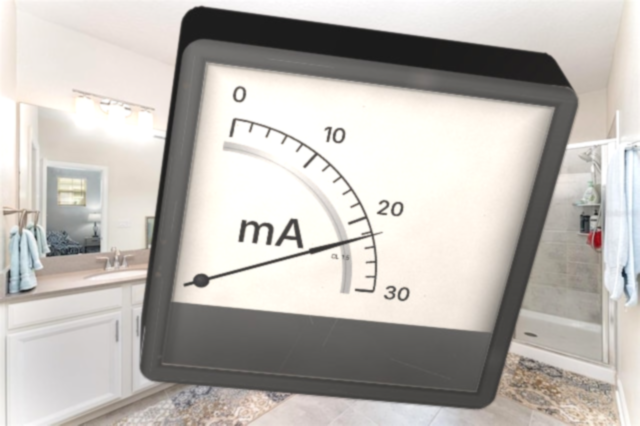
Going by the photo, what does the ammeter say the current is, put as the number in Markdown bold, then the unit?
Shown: **22** mA
